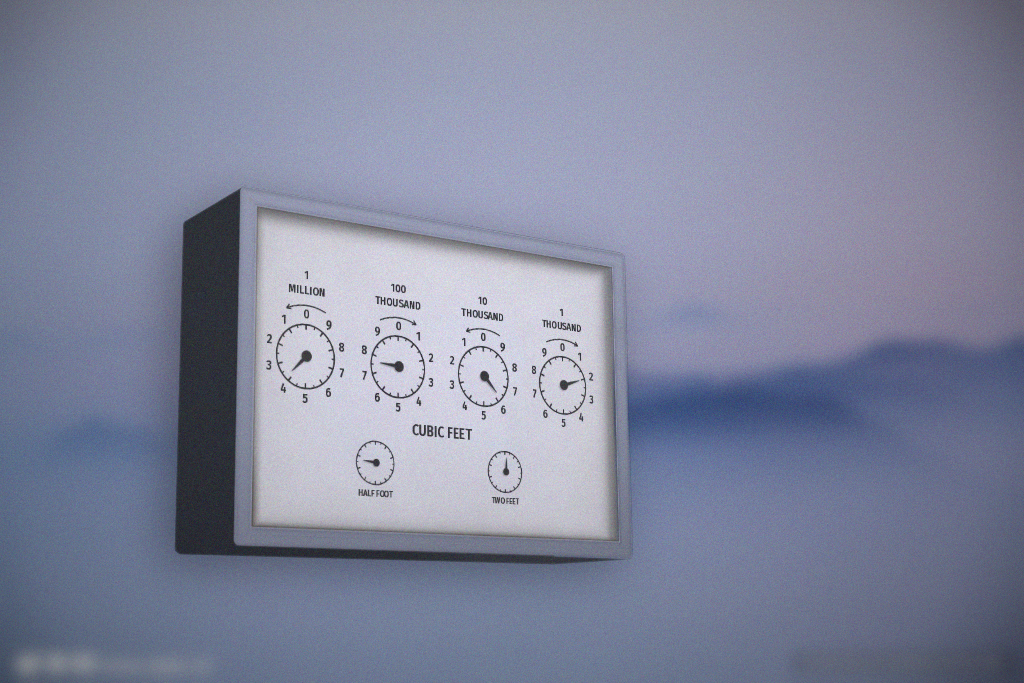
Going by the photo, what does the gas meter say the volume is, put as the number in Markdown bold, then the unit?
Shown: **376200** ft³
